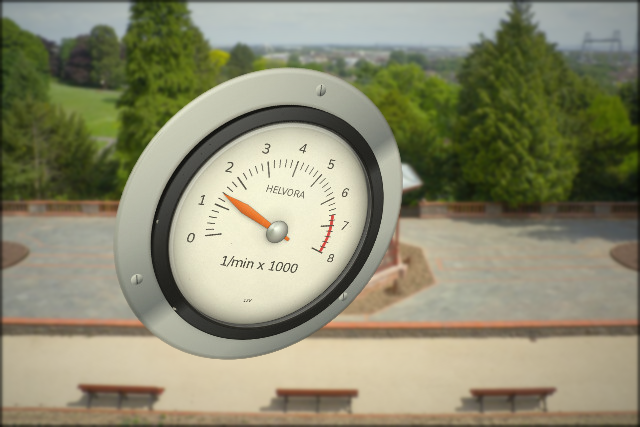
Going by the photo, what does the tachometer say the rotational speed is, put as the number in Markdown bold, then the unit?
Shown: **1400** rpm
